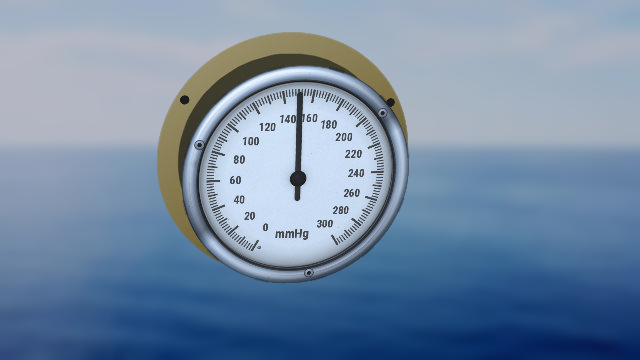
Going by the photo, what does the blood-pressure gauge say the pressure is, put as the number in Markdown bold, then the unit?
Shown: **150** mmHg
